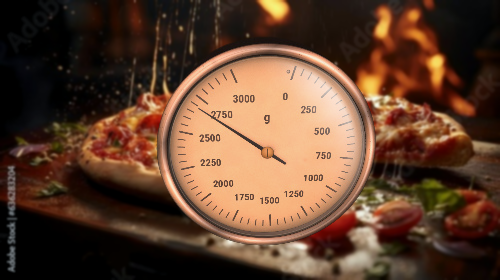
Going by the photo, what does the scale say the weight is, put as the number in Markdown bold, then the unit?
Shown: **2700** g
